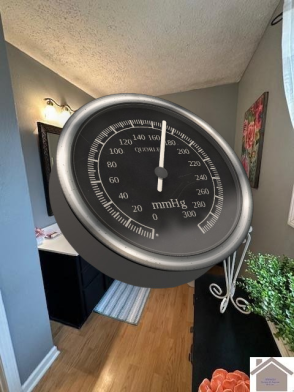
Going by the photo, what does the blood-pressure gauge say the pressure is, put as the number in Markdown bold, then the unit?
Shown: **170** mmHg
